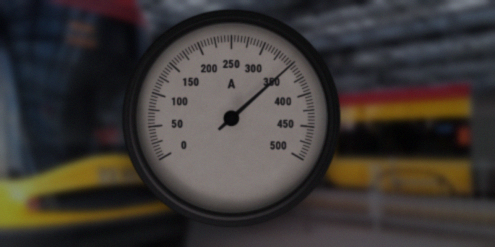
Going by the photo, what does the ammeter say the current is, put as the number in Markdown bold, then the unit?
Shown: **350** A
